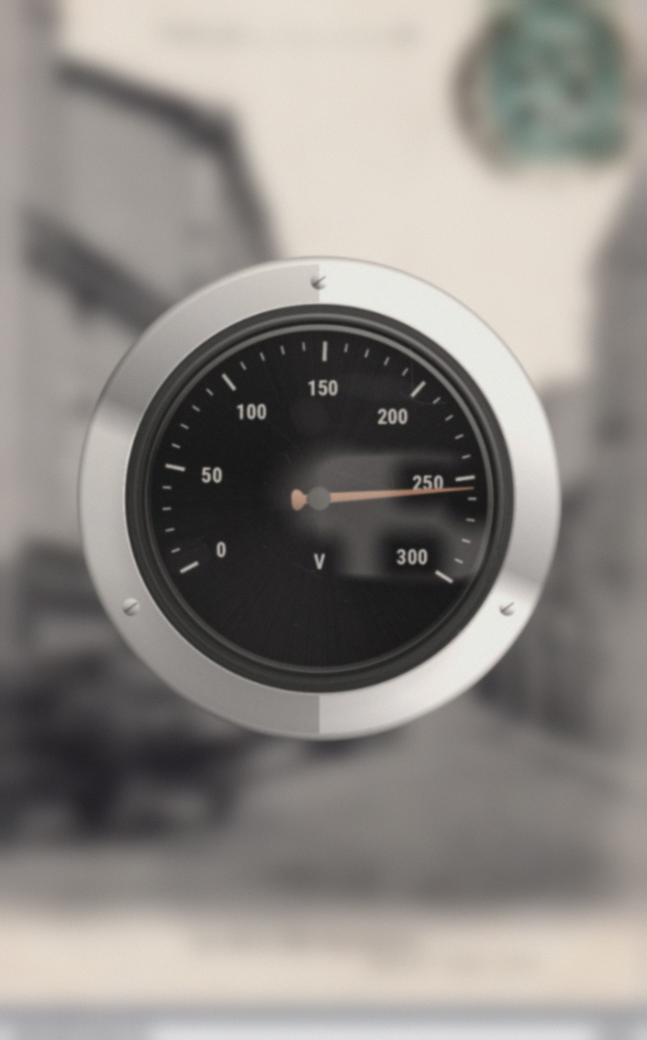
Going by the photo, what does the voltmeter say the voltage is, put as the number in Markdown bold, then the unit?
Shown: **255** V
